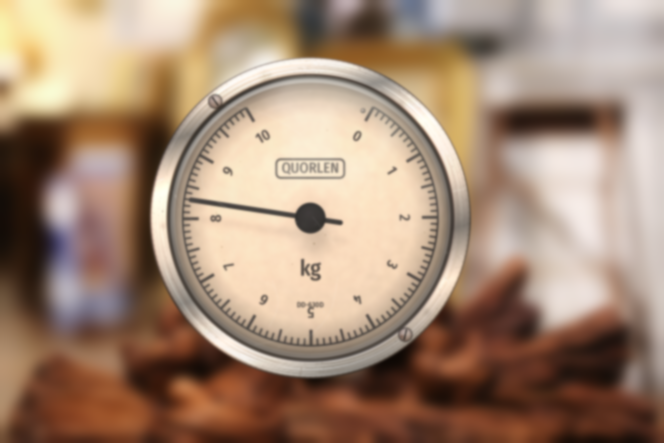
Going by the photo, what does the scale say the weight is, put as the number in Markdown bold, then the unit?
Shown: **8.3** kg
